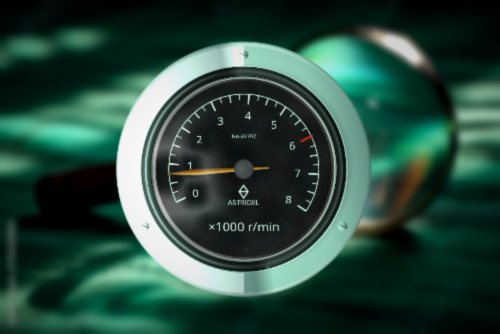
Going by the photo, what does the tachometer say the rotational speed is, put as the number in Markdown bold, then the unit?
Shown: **750** rpm
